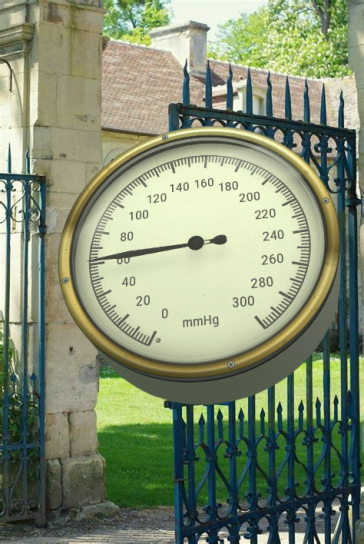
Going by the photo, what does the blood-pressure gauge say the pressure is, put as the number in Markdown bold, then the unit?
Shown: **60** mmHg
